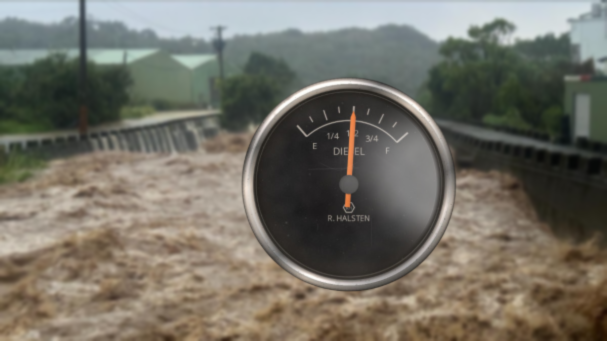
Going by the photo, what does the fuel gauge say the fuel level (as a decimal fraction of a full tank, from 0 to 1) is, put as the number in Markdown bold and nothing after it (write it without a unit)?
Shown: **0.5**
